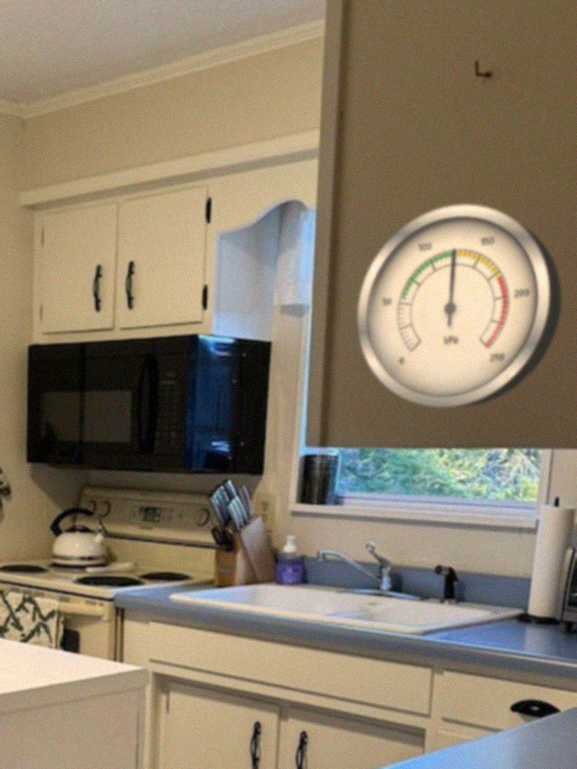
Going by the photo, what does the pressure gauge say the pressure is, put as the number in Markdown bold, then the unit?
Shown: **125** kPa
